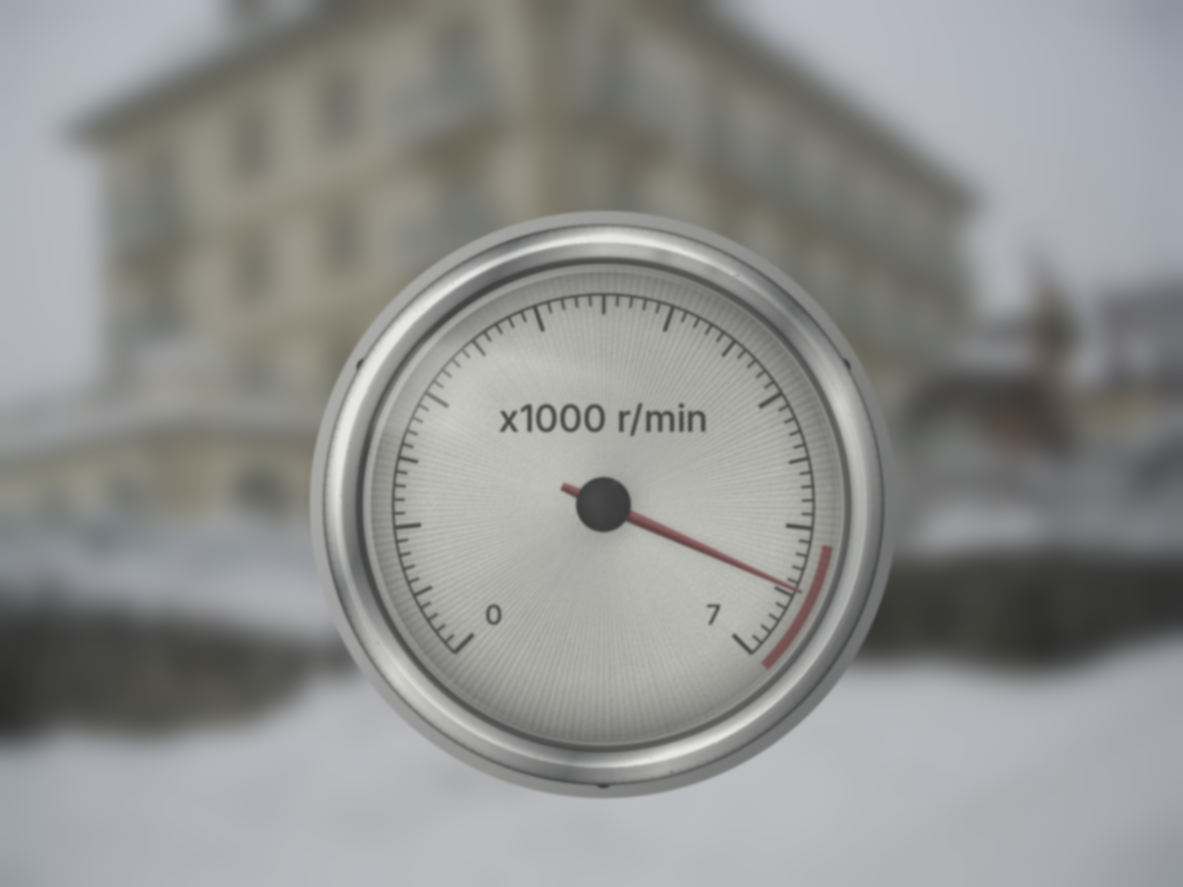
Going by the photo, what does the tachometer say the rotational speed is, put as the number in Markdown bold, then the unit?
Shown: **6450** rpm
